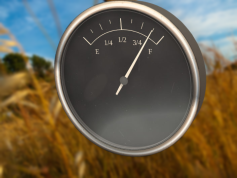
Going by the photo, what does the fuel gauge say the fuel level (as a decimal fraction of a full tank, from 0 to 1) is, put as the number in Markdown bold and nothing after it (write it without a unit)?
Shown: **0.875**
